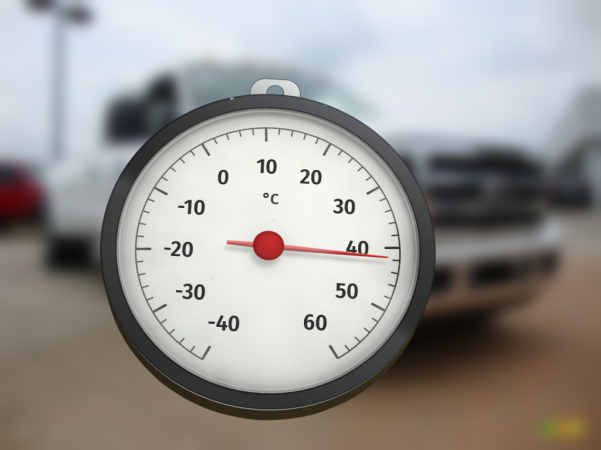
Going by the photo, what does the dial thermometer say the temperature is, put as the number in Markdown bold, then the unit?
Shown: **42** °C
